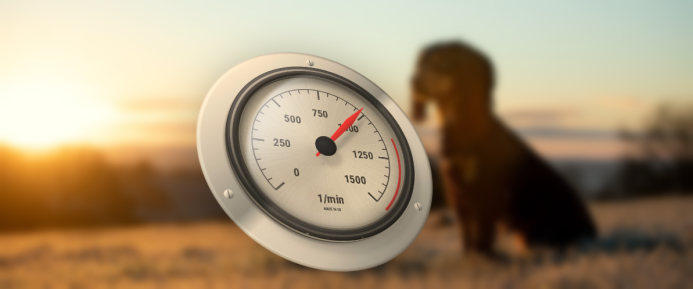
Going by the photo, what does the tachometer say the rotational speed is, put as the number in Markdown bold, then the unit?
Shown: **975** rpm
